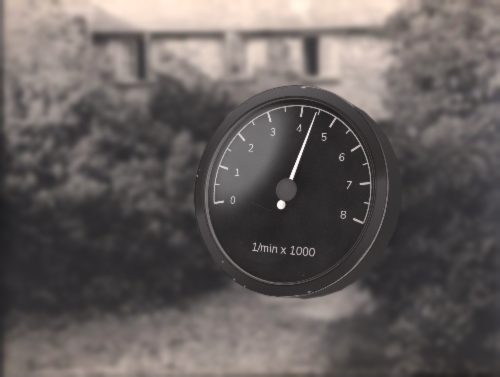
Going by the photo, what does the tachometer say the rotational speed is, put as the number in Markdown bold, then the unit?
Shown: **4500** rpm
